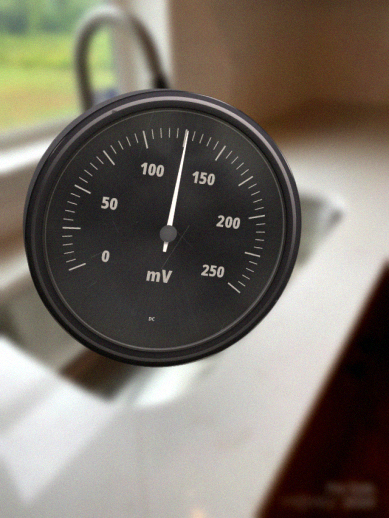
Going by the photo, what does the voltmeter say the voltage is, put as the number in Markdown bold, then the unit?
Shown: **125** mV
